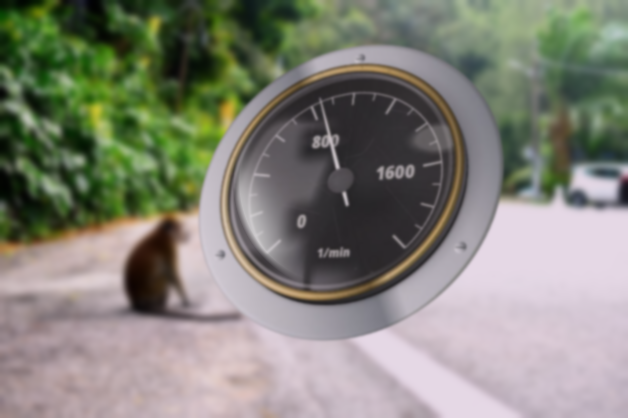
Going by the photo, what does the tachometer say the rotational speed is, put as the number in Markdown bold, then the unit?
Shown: **850** rpm
